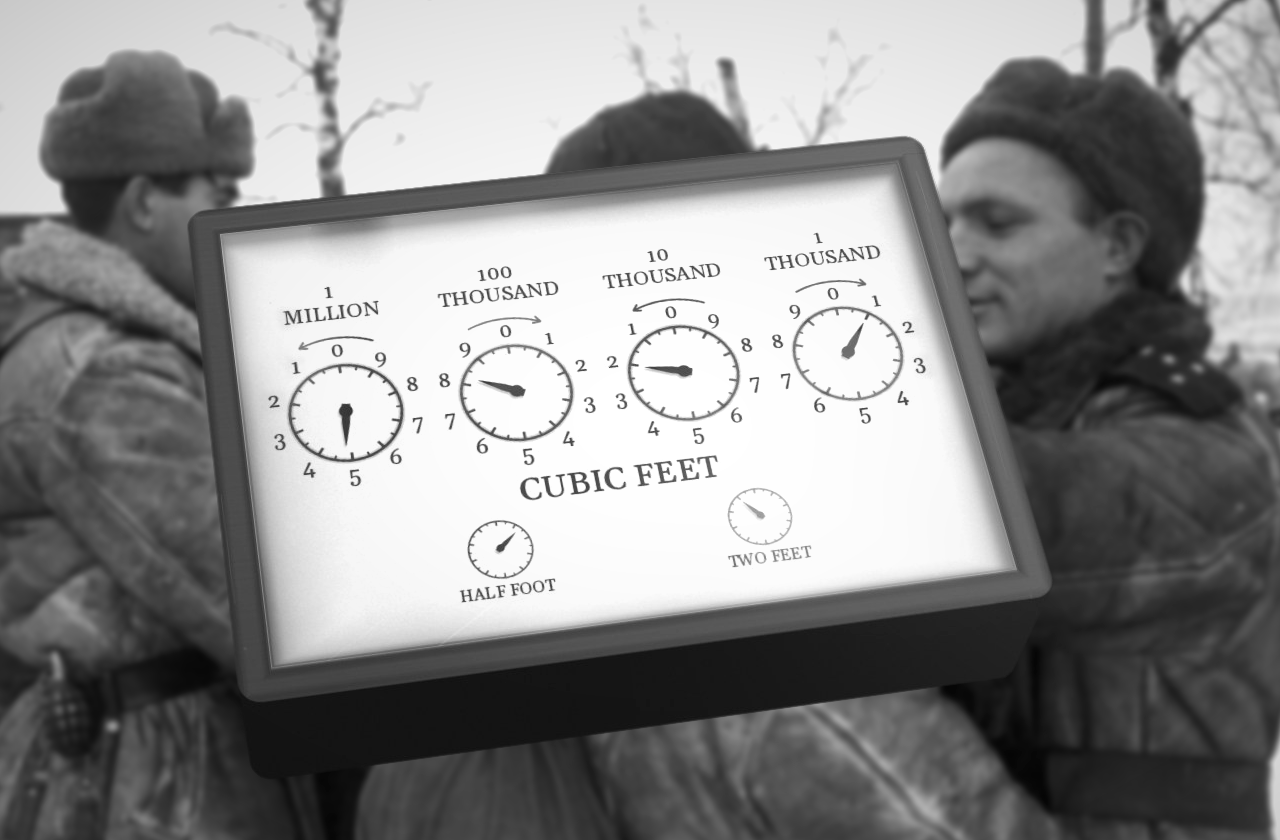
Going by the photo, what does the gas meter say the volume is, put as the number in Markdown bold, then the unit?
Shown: **482100** ft³
